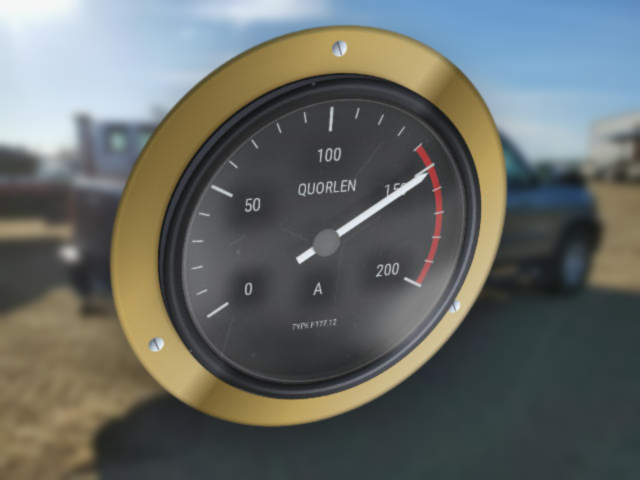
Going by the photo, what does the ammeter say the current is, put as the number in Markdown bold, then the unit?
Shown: **150** A
